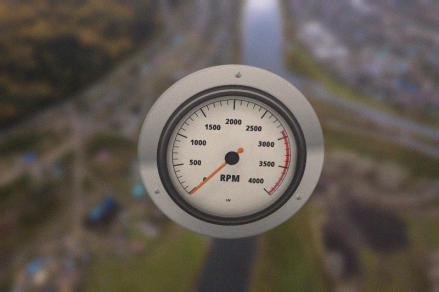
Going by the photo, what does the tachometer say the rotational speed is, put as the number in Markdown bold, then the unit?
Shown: **0** rpm
